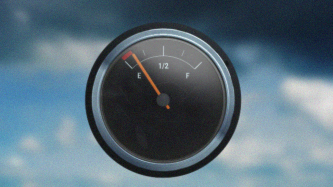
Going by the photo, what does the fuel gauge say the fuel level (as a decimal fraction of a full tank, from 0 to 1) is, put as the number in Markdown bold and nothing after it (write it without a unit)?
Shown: **0.125**
